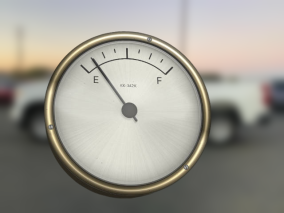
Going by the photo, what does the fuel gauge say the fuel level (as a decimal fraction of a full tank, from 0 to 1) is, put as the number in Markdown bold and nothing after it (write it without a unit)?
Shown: **0.125**
